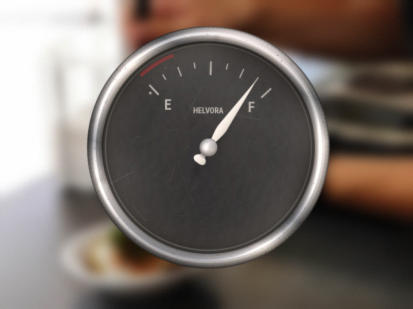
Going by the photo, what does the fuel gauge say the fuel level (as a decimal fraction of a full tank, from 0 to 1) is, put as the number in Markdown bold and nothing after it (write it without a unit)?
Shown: **0.875**
